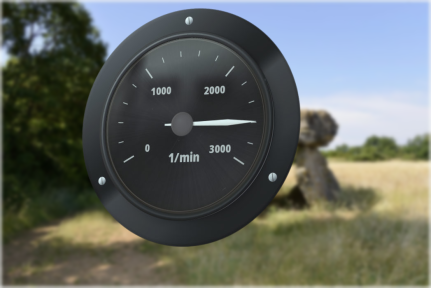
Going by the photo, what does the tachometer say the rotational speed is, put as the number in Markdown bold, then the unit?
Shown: **2600** rpm
